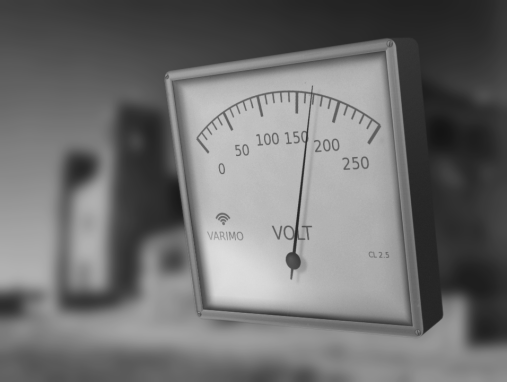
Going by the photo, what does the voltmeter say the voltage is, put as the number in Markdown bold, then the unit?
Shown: **170** V
